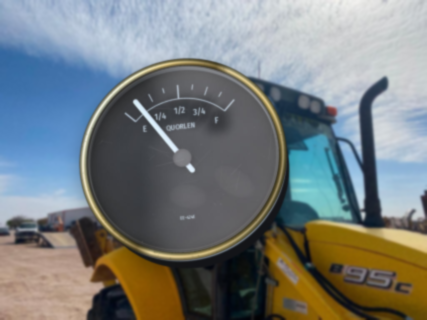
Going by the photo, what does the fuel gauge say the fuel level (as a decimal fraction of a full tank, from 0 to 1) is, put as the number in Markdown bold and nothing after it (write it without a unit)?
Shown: **0.125**
